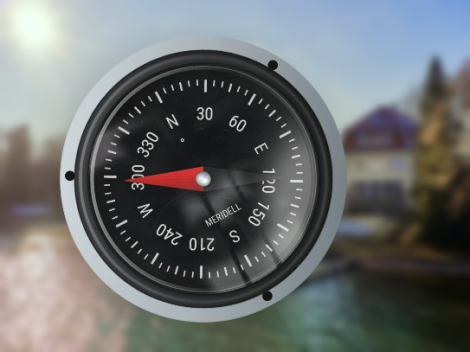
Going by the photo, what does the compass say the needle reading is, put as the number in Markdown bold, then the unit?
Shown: **297.5** °
